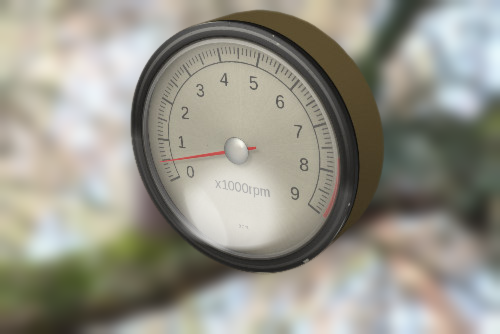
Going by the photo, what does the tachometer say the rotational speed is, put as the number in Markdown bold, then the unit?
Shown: **500** rpm
